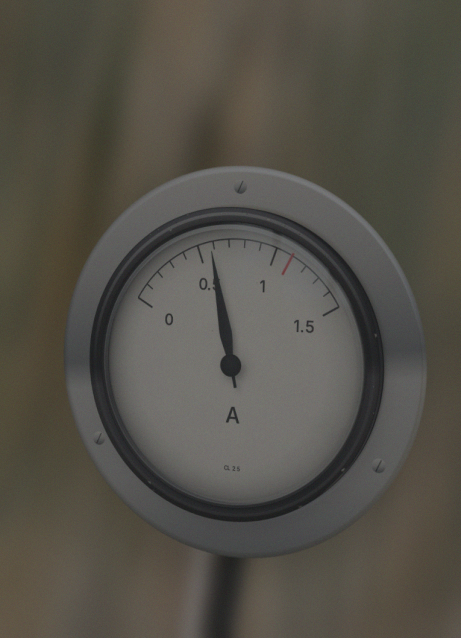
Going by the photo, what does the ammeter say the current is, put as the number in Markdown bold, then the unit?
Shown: **0.6** A
